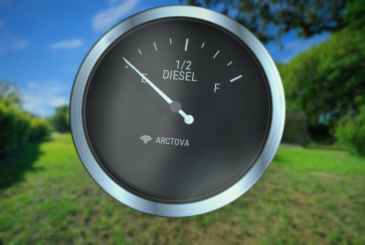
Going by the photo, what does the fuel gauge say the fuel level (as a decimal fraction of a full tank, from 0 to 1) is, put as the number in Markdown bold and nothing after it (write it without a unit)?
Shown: **0**
